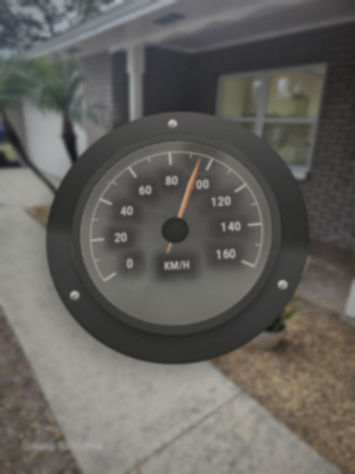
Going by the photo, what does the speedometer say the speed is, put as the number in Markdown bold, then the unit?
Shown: **95** km/h
